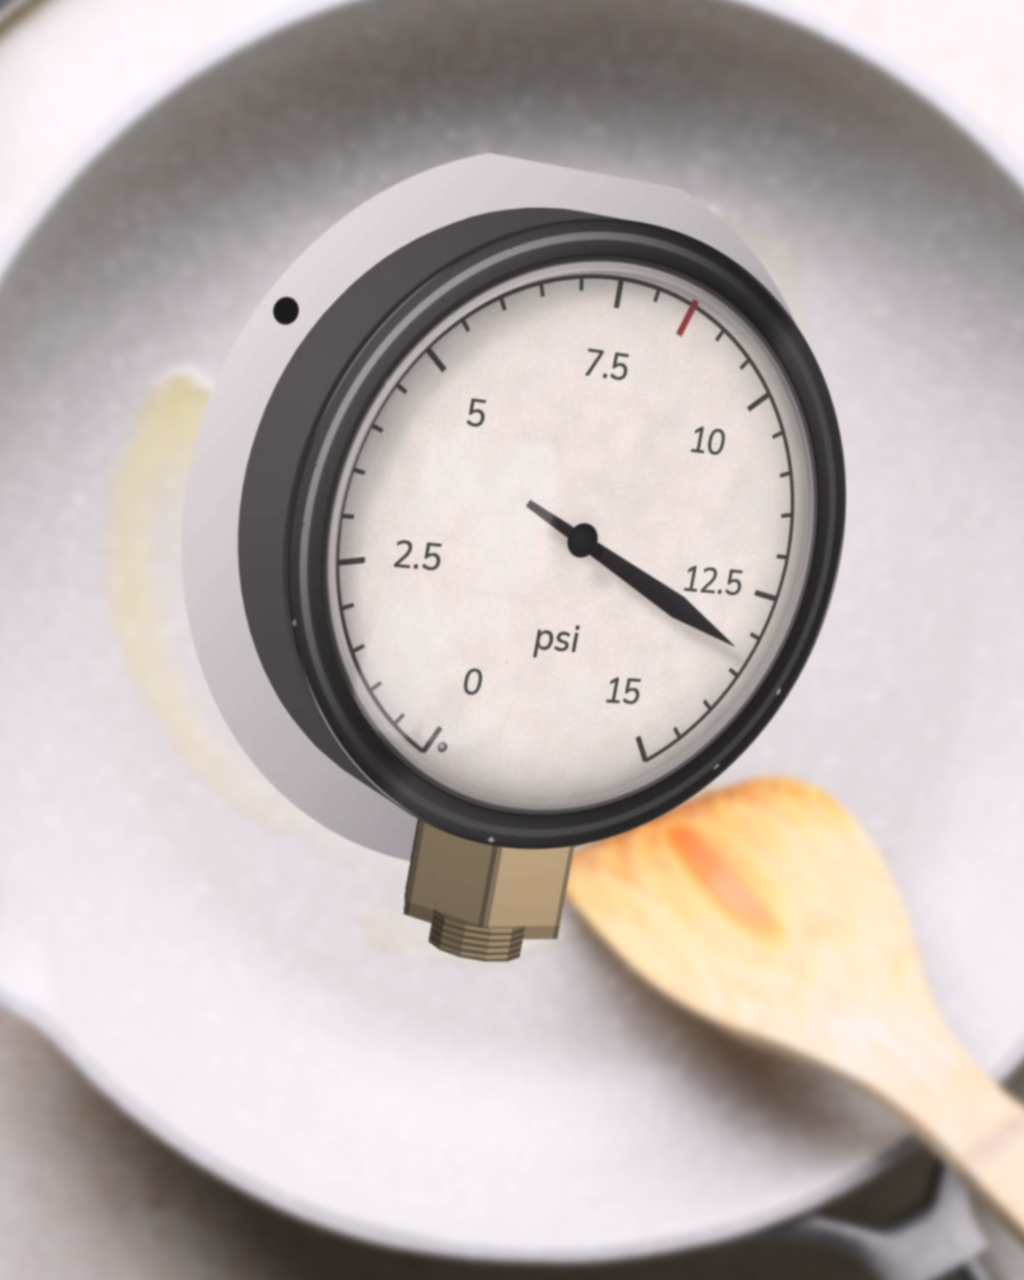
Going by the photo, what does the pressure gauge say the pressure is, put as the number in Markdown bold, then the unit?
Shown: **13.25** psi
